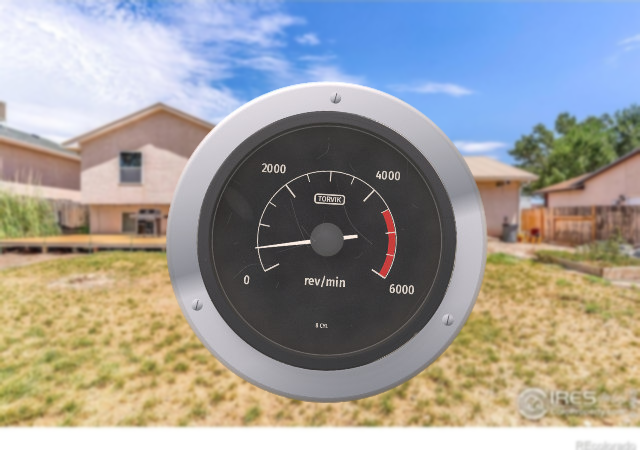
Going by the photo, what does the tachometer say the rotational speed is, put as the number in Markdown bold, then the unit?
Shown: **500** rpm
